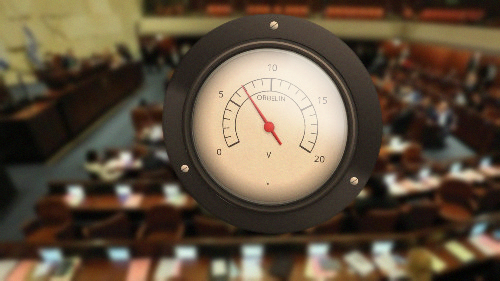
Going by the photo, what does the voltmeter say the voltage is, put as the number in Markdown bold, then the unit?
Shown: **7** V
